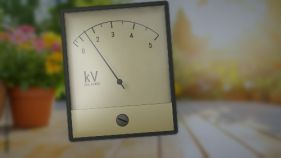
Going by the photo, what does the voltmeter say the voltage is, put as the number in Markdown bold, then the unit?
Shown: **1.5** kV
